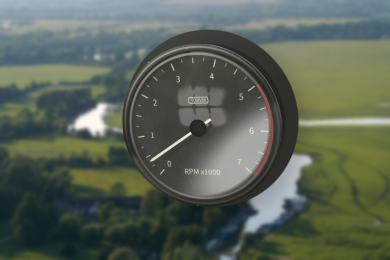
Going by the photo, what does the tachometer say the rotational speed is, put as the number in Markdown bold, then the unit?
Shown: **375** rpm
